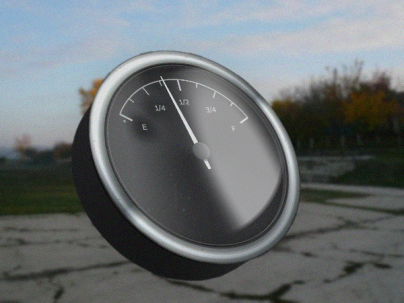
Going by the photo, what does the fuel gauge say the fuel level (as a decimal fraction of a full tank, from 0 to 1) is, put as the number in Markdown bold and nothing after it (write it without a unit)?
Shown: **0.375**
